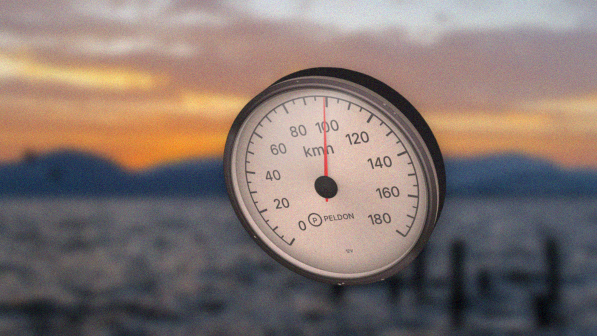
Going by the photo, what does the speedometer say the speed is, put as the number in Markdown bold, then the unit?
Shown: **100** km/h
